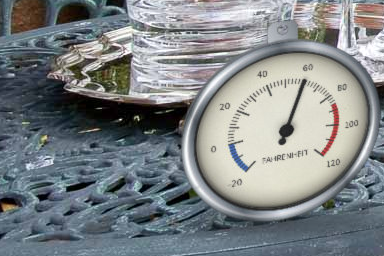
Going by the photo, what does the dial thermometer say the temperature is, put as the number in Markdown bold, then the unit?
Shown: **60** °F
